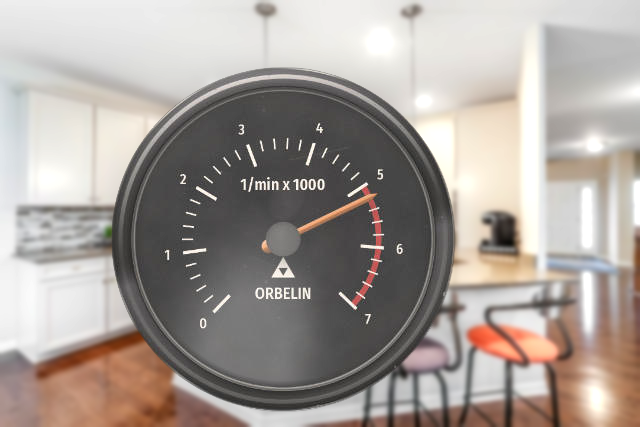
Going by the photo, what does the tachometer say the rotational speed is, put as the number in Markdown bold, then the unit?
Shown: **5200** rpm
